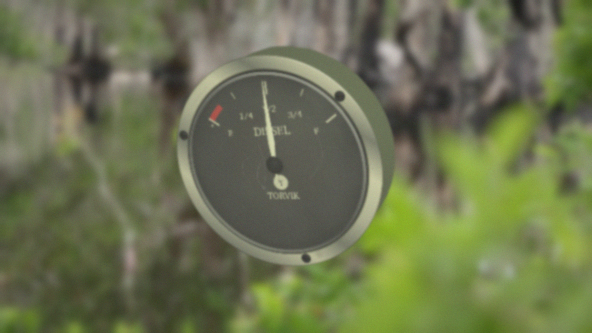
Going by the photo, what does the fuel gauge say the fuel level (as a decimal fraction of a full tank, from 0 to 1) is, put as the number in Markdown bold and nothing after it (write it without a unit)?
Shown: **0.5**
